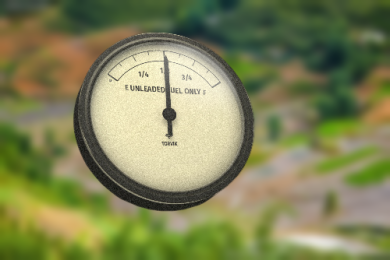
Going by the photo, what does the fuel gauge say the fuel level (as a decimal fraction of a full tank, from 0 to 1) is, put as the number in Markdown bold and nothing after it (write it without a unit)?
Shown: **0.5**
